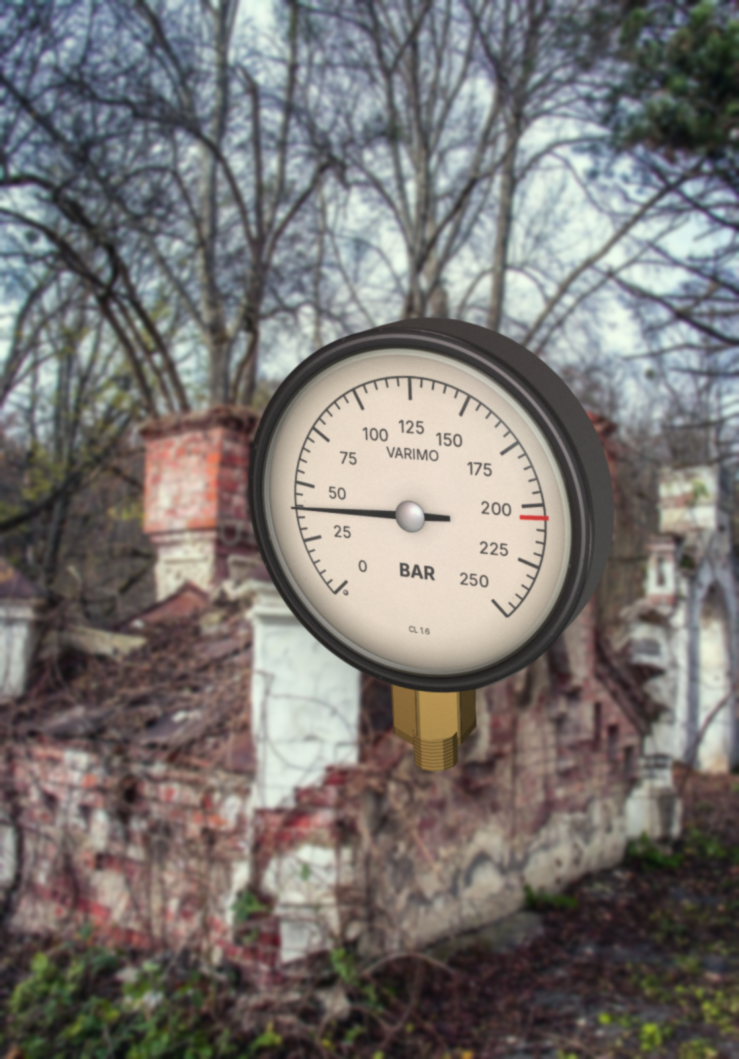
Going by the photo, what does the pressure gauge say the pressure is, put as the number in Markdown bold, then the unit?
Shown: **40** bar
